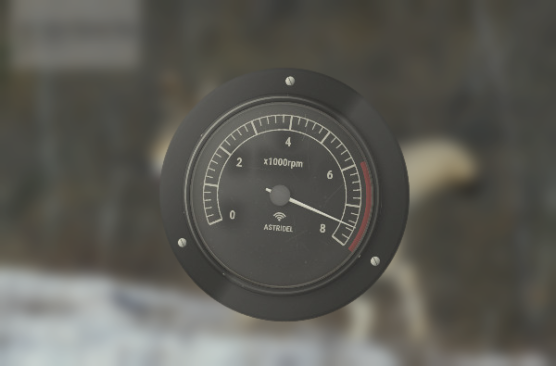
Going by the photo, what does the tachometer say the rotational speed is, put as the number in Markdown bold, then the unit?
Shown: **7500** rpm
